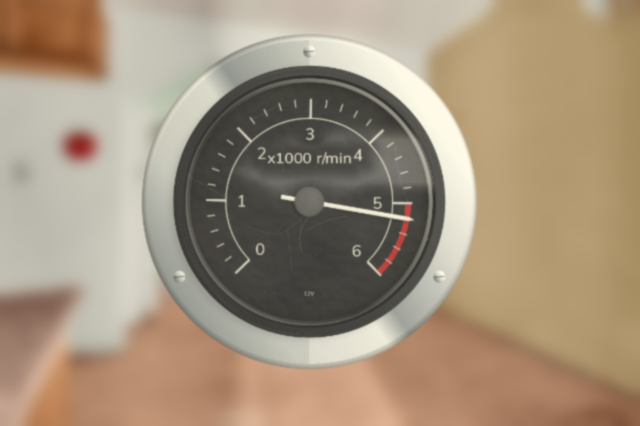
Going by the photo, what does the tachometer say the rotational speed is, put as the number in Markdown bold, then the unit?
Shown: **5200** rpm
